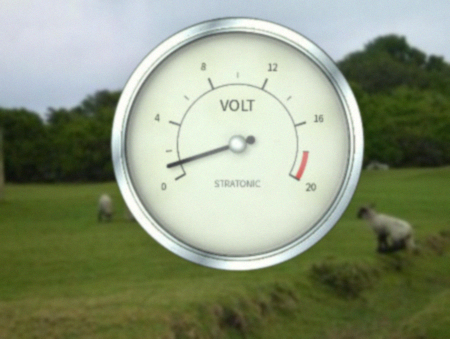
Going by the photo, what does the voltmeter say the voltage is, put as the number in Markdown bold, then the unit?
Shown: **1** V
